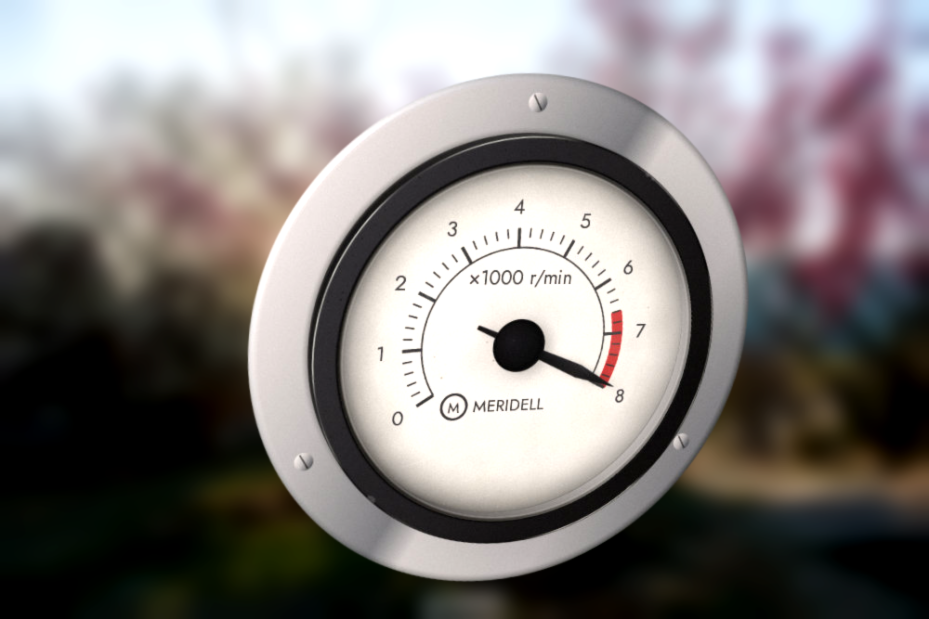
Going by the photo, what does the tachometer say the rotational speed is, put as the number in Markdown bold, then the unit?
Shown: **7900** rpm
